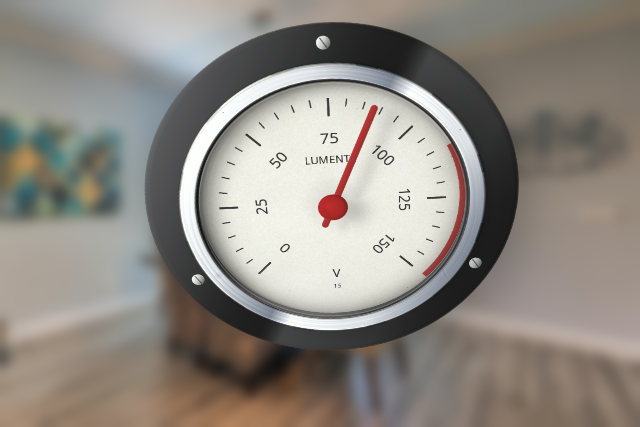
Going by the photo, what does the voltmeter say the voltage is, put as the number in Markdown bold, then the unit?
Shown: **87.5** V
